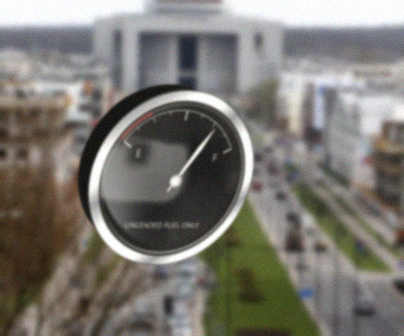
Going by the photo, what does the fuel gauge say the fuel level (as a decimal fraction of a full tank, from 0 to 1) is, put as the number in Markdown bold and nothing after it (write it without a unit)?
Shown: **0.75**
